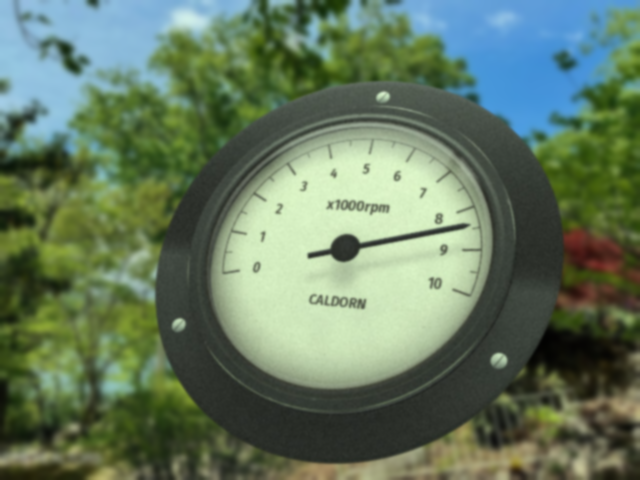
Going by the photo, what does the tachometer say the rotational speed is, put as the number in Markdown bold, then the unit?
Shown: **8500** rpm
